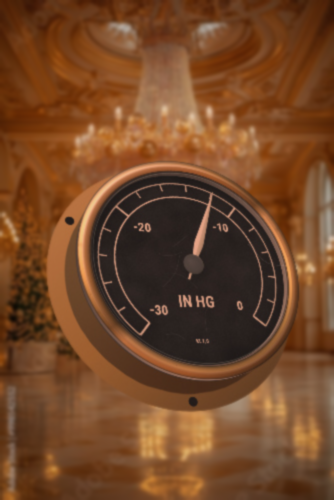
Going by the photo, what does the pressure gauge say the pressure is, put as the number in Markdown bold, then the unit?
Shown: **-12** inHg
